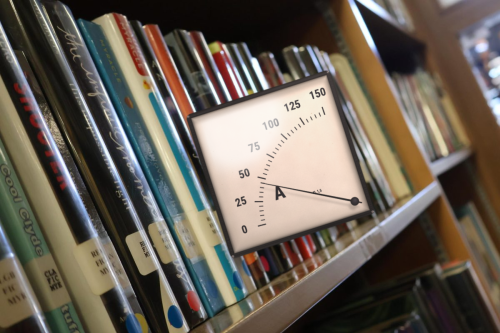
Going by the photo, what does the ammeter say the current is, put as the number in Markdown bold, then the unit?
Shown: **45** A
